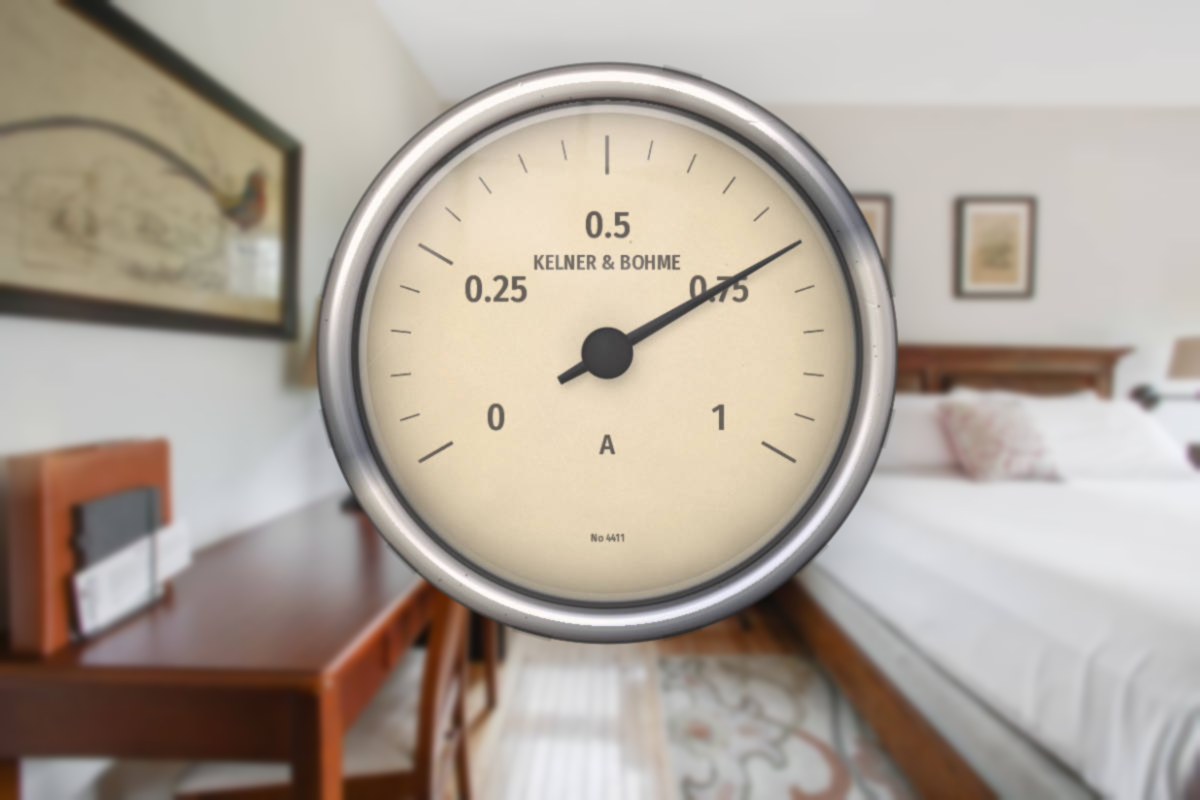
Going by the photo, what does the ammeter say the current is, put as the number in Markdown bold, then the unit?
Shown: **0.75** A
